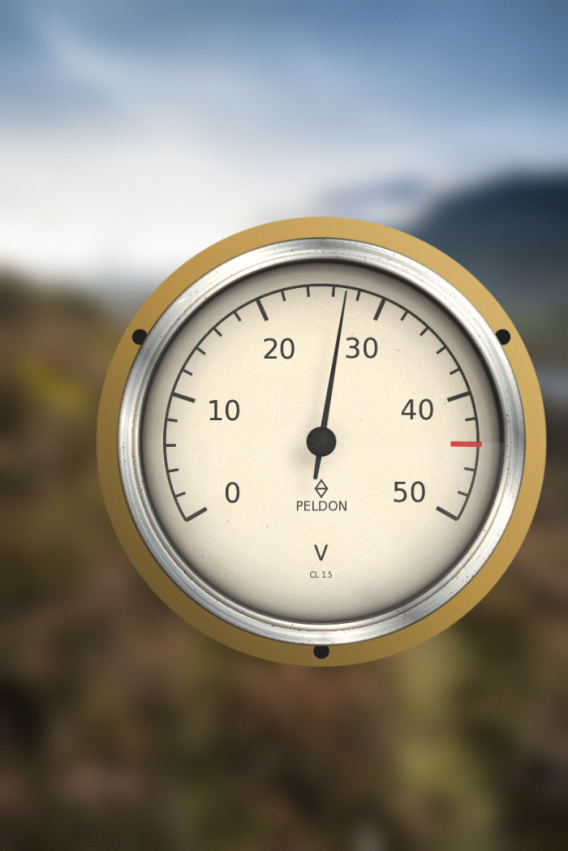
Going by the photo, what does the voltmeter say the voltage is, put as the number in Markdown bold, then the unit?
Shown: **27** V
